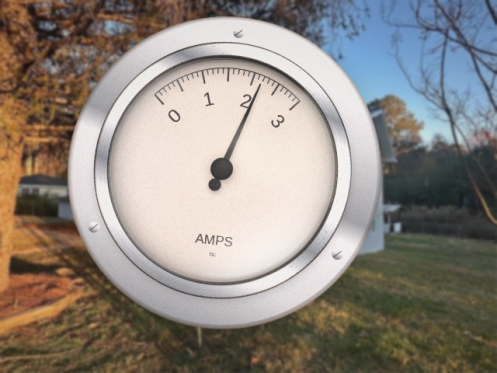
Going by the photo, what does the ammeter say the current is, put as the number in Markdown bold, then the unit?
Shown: **2.2** A
